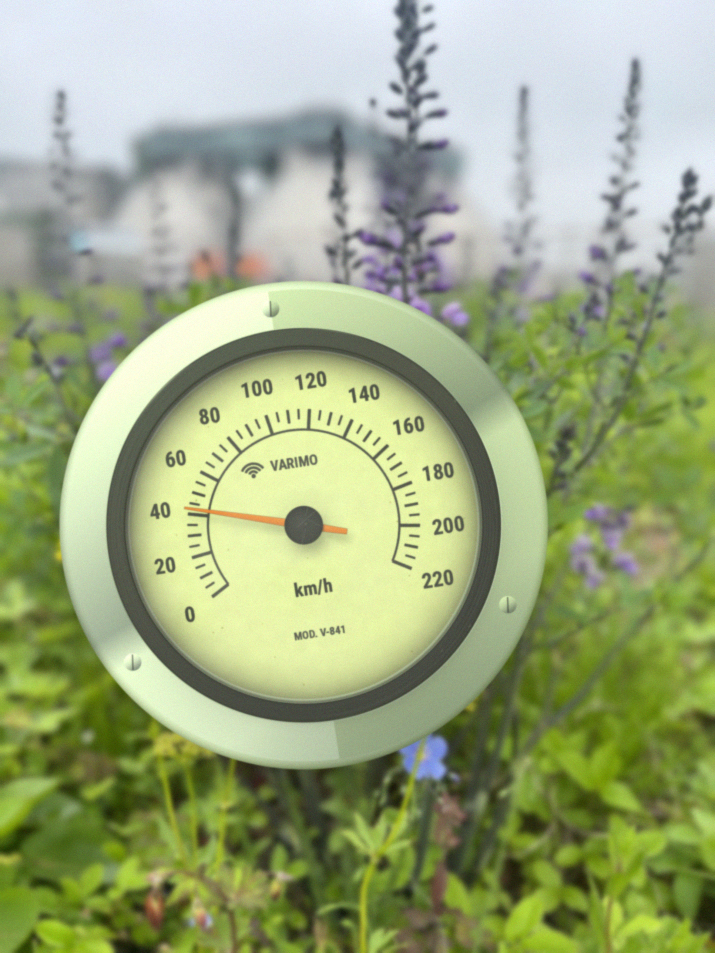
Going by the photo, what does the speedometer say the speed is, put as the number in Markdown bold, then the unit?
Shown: **42.5** km/h
